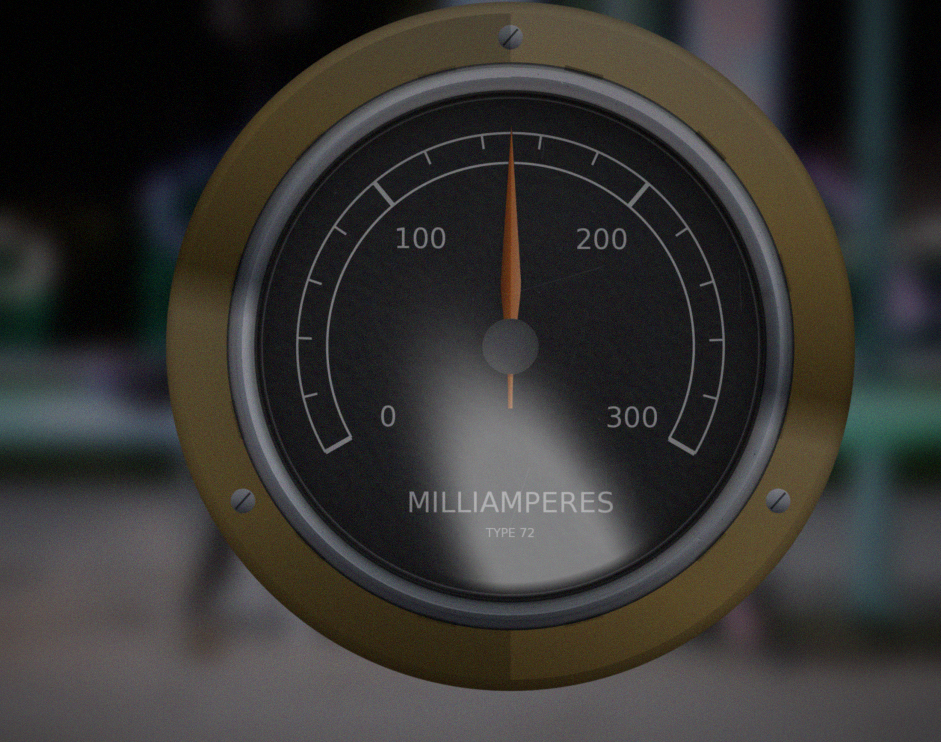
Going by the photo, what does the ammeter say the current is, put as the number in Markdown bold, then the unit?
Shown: **150** mA
